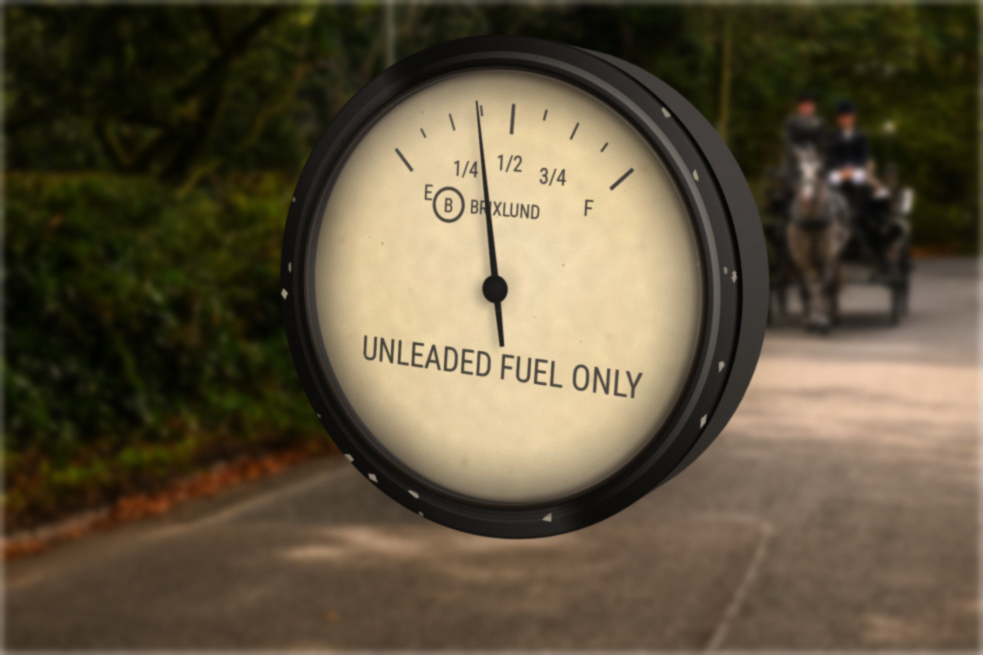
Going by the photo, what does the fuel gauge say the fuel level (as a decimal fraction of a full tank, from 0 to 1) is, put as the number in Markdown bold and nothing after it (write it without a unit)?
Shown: **0.375**
